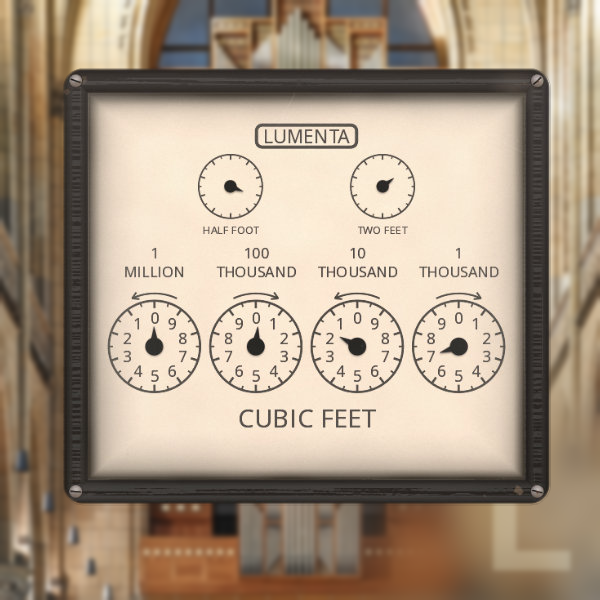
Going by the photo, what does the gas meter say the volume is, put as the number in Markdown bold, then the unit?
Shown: **1700** ft³
